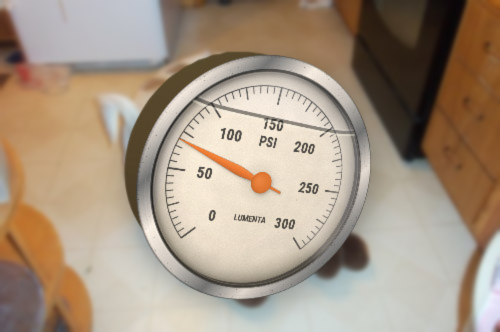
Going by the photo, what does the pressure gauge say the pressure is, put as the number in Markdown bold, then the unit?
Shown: **70** psi
